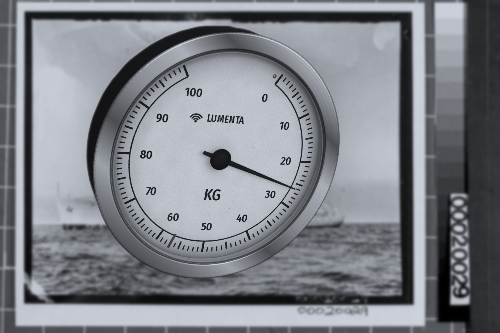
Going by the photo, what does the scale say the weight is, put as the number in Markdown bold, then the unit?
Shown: **26** kg
